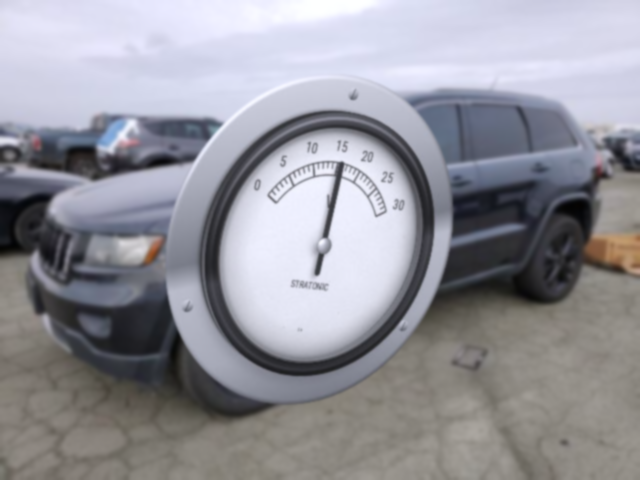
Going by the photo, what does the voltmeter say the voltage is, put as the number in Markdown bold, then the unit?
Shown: **15** V
